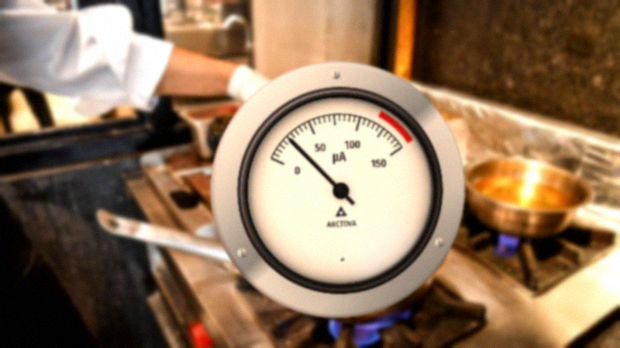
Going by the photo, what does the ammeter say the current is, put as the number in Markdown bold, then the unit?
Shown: **25** µA
